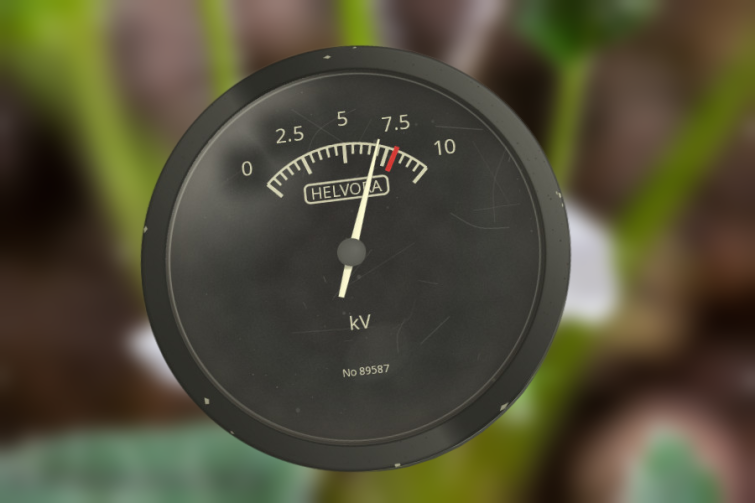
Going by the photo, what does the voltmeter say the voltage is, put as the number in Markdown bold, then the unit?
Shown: **7** kV
